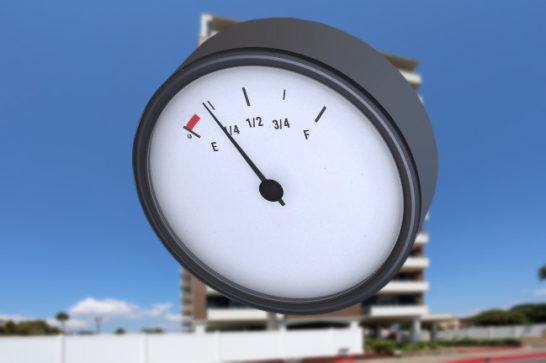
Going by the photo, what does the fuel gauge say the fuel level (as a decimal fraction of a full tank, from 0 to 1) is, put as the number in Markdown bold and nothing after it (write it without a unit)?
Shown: **0.25**
